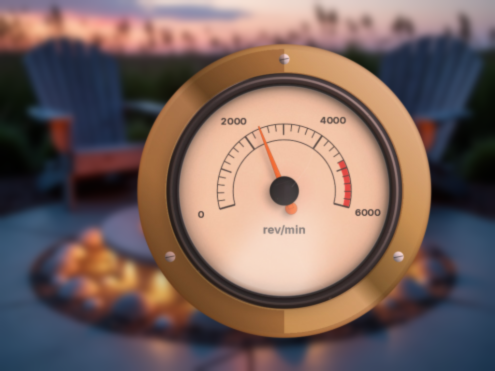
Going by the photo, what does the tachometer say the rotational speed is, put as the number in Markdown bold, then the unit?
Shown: **2400** rpm
